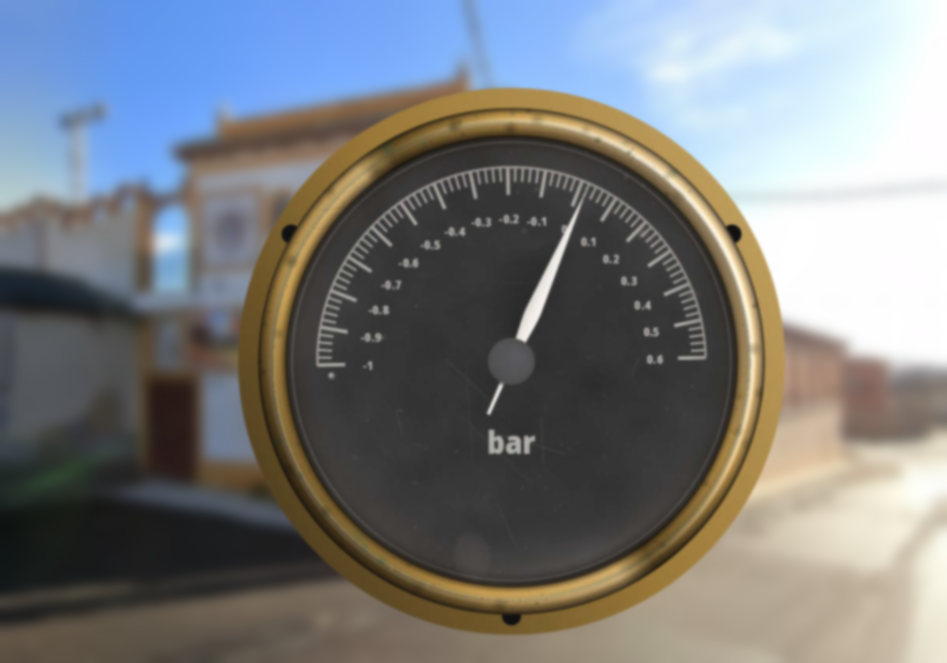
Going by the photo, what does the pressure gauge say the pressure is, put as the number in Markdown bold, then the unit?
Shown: **0.02** bar
